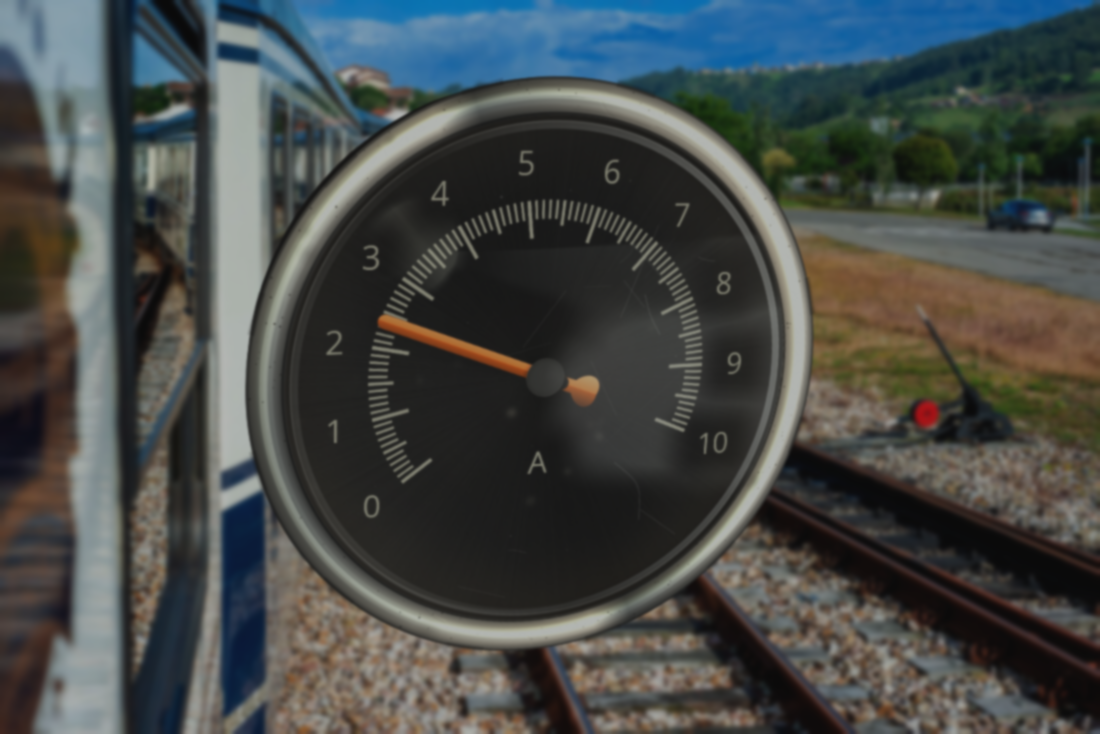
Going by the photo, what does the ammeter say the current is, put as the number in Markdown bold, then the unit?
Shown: **2.4** A
